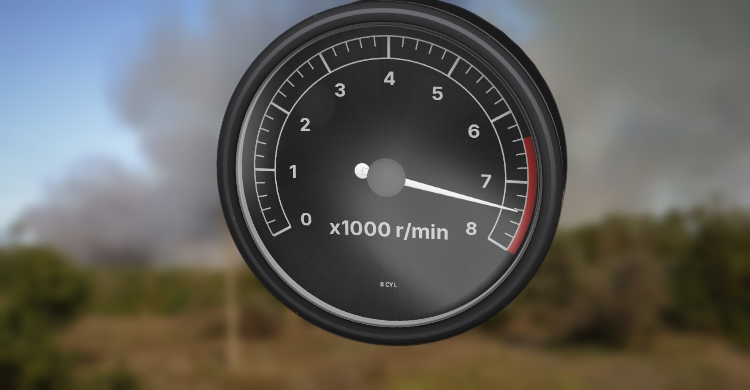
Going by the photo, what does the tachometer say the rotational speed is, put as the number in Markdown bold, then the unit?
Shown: **7400** rpm
